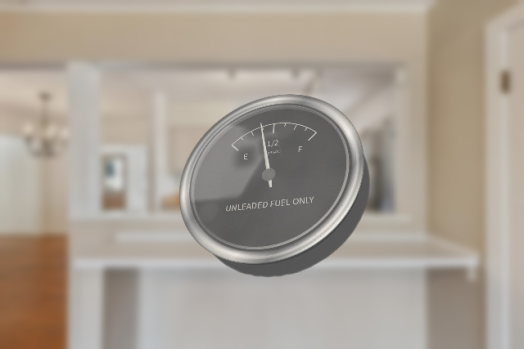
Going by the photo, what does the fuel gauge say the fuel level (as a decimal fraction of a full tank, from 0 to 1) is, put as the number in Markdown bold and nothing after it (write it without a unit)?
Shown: **0.375**
